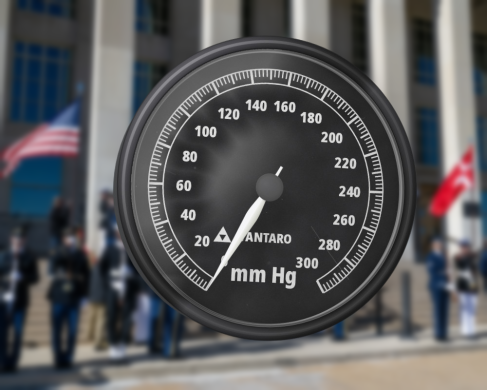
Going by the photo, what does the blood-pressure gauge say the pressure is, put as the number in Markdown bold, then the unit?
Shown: **0** mmHg
